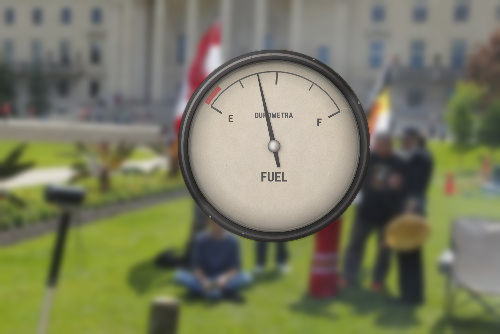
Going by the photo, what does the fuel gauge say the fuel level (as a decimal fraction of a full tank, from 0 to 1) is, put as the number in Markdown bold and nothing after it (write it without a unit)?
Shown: **0.375**
